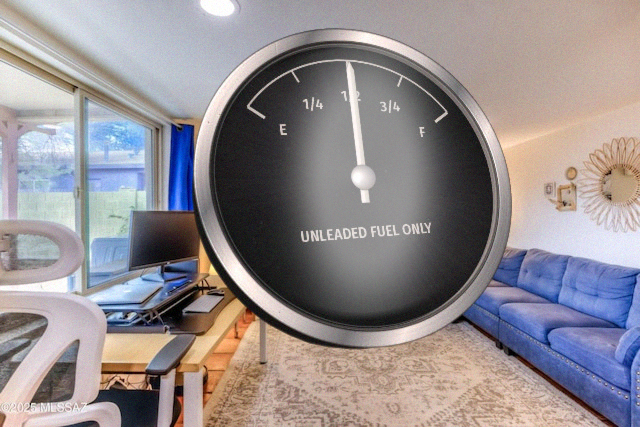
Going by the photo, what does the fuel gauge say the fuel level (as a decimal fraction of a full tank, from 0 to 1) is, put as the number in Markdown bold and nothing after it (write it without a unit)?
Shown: **0.5**
